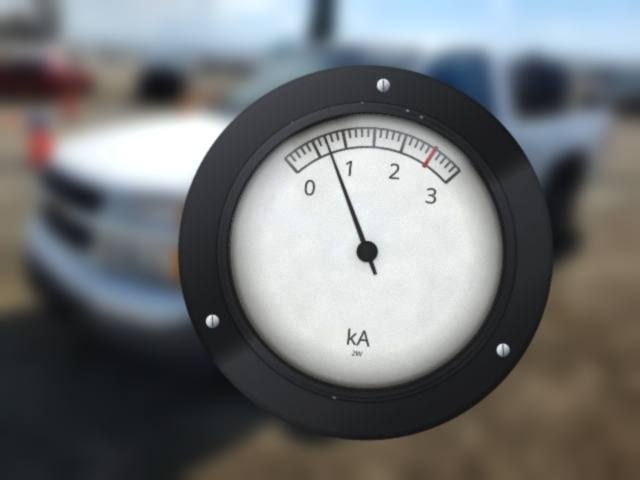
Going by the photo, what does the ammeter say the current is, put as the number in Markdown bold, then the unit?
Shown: **0.7** kA
